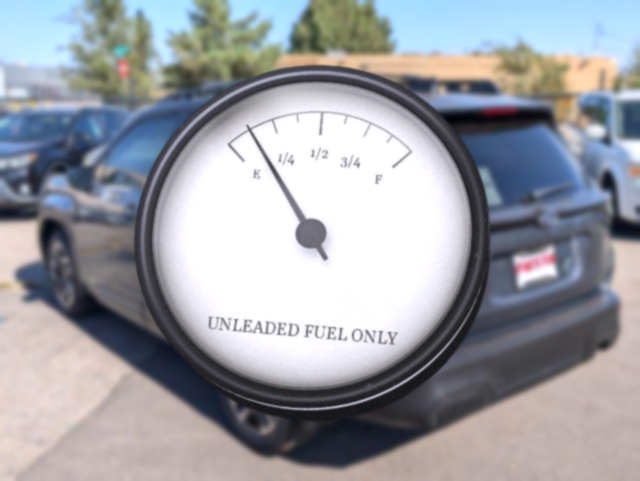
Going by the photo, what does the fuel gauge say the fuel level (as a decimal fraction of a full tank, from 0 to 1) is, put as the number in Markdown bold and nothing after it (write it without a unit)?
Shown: **0.125**
